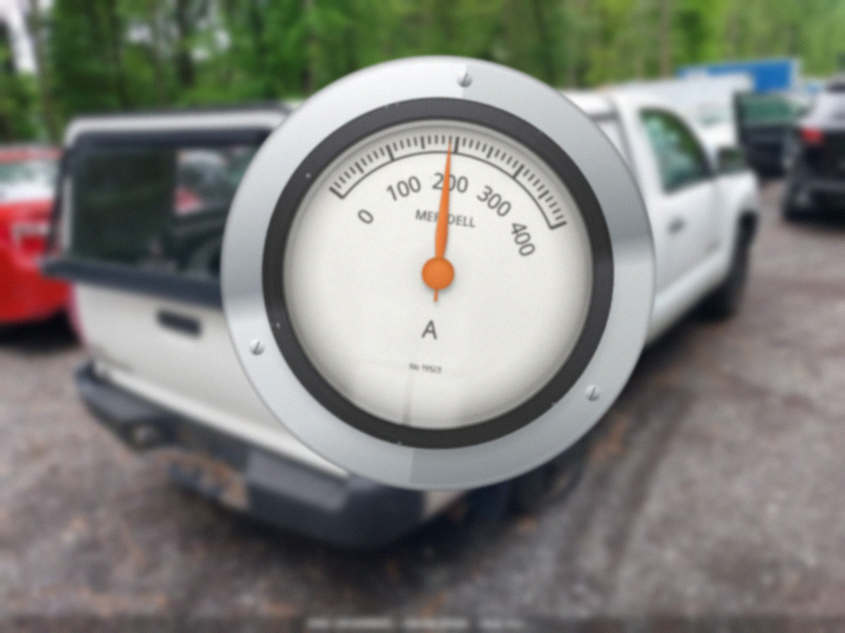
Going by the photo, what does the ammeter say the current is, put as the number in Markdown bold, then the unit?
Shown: **190** A
